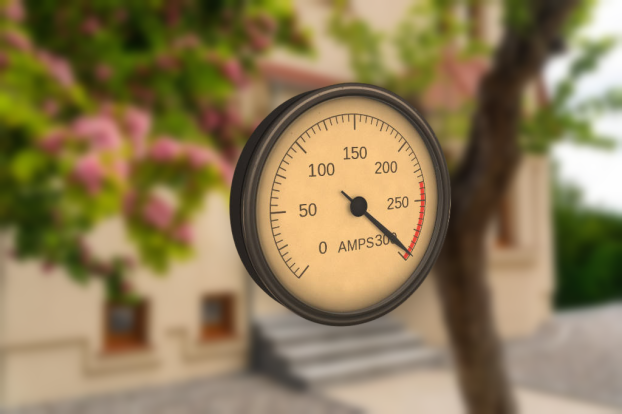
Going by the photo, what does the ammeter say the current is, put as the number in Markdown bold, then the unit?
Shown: **295** A
